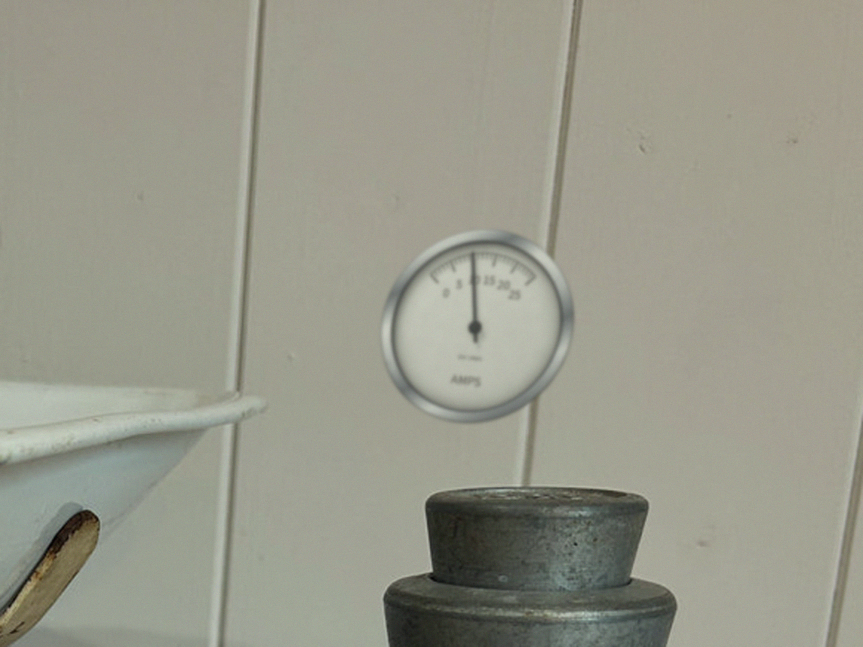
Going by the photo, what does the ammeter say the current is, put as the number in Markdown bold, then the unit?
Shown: **10** A
